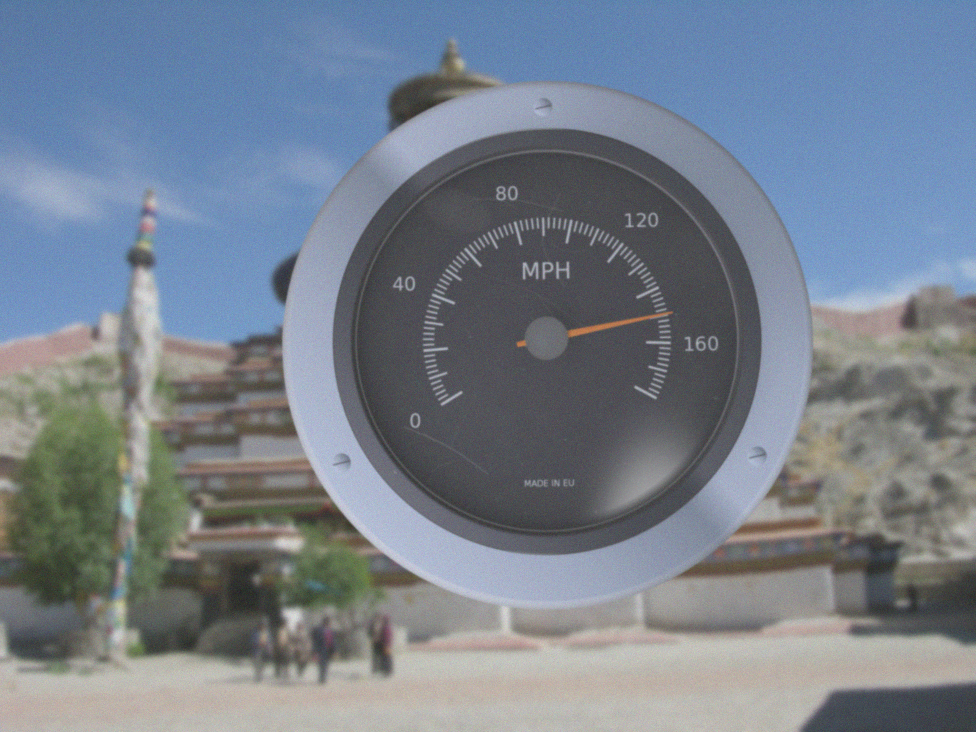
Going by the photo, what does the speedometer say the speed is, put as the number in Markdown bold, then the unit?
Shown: **150** mph
